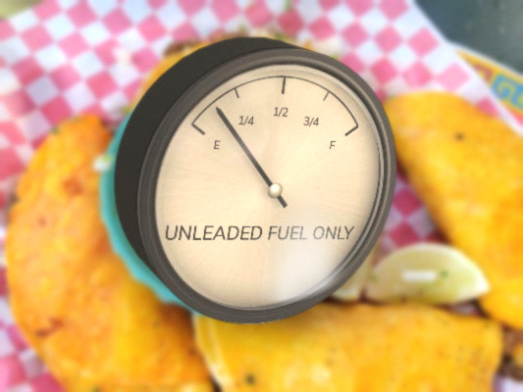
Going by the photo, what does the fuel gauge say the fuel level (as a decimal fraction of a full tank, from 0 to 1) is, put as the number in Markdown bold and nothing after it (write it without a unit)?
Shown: **0.125**
